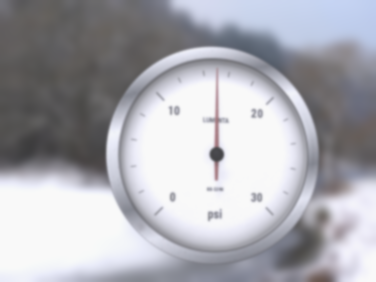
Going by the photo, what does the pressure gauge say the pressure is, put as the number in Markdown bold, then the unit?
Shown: **15** psi
